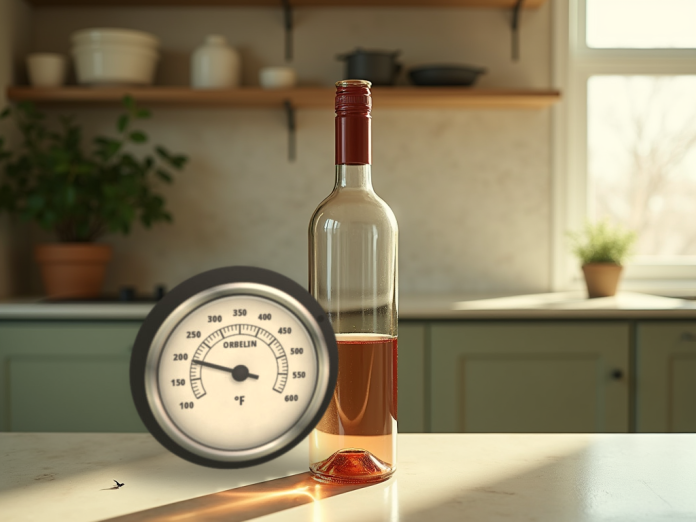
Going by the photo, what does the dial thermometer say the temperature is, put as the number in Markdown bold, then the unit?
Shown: **200** °F
